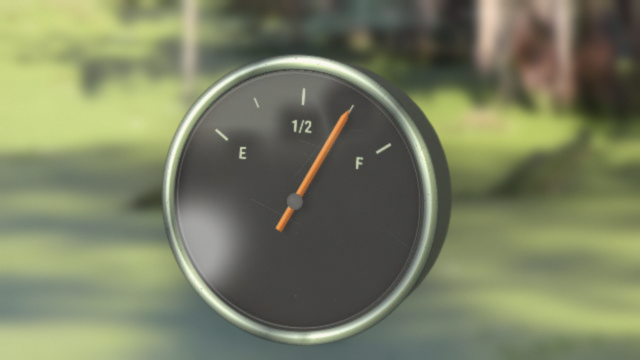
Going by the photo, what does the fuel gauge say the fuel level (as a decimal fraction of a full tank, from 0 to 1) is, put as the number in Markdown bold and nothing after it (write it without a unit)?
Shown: **0.75**
